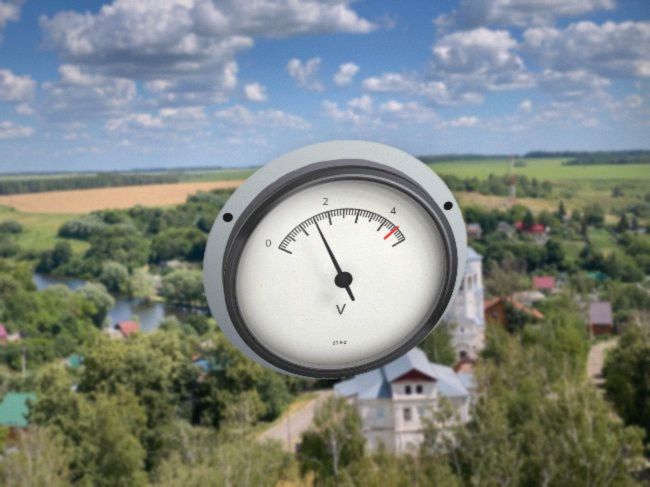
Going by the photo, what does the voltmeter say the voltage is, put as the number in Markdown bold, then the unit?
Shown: **1.5** V
